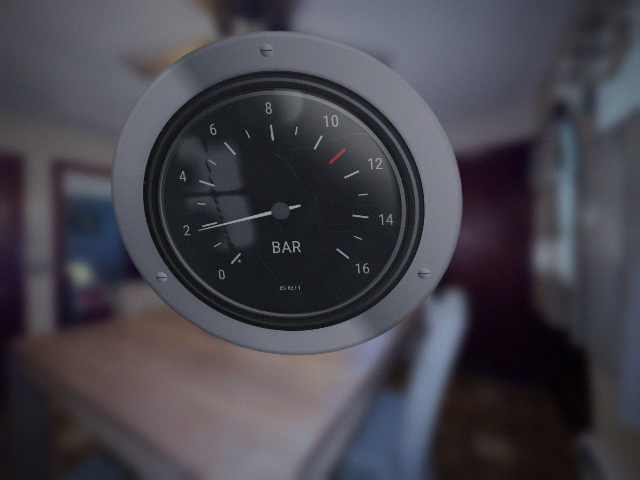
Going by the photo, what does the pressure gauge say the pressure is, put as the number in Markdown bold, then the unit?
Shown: **2** bar
